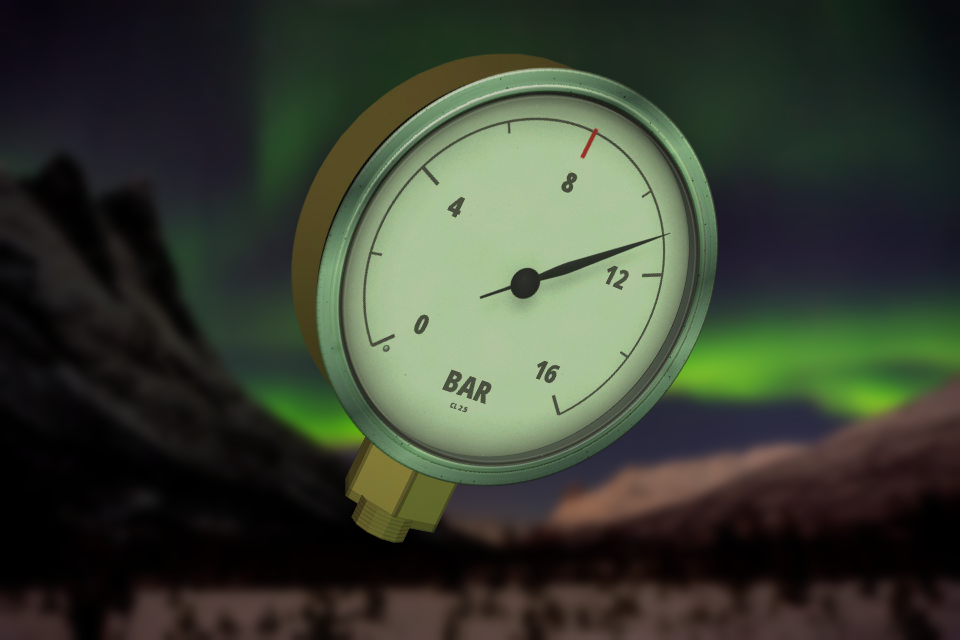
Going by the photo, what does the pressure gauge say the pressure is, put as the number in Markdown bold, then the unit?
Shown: **11** bar
